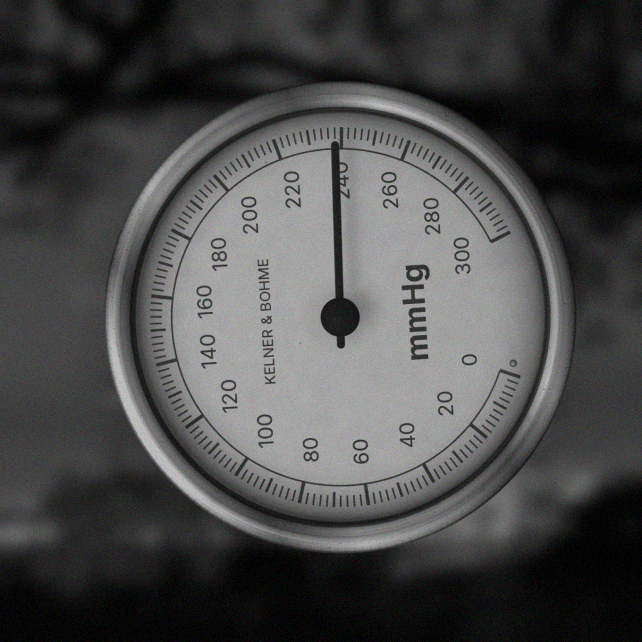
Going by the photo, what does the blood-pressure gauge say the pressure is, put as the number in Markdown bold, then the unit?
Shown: **238** mmHg
